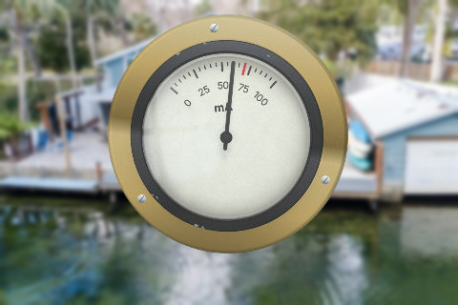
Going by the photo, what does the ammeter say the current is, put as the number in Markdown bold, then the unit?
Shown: **60** mA
